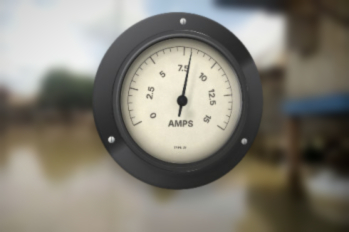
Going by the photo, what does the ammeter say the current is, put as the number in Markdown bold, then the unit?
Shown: **8** A
